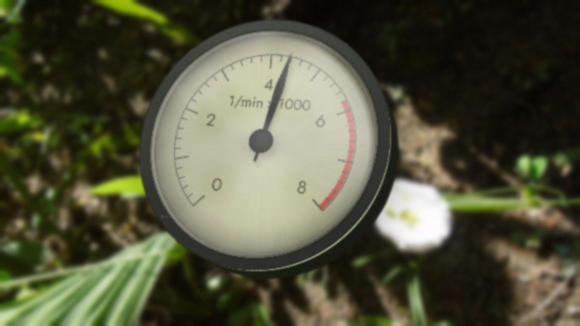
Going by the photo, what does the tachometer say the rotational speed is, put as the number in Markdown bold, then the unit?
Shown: **4400** rpm
